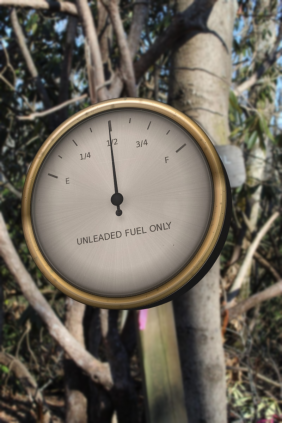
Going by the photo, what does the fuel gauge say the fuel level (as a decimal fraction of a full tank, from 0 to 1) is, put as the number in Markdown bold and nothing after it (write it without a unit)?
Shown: **0.5**
